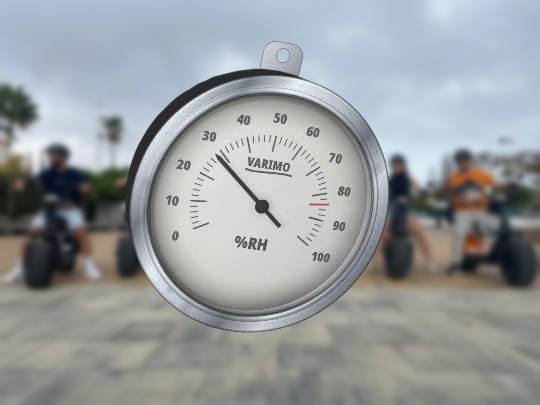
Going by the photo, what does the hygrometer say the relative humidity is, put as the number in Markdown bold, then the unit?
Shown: **28** %
